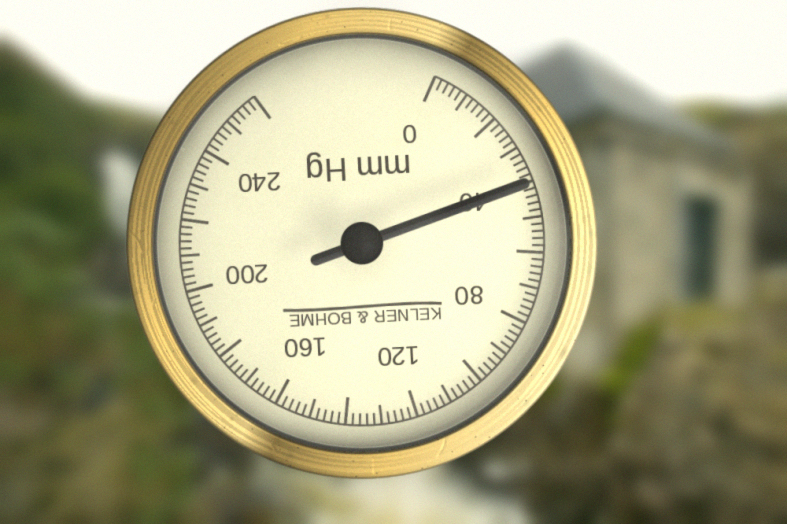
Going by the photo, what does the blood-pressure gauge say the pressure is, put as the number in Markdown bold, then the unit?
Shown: **40** mmHg
